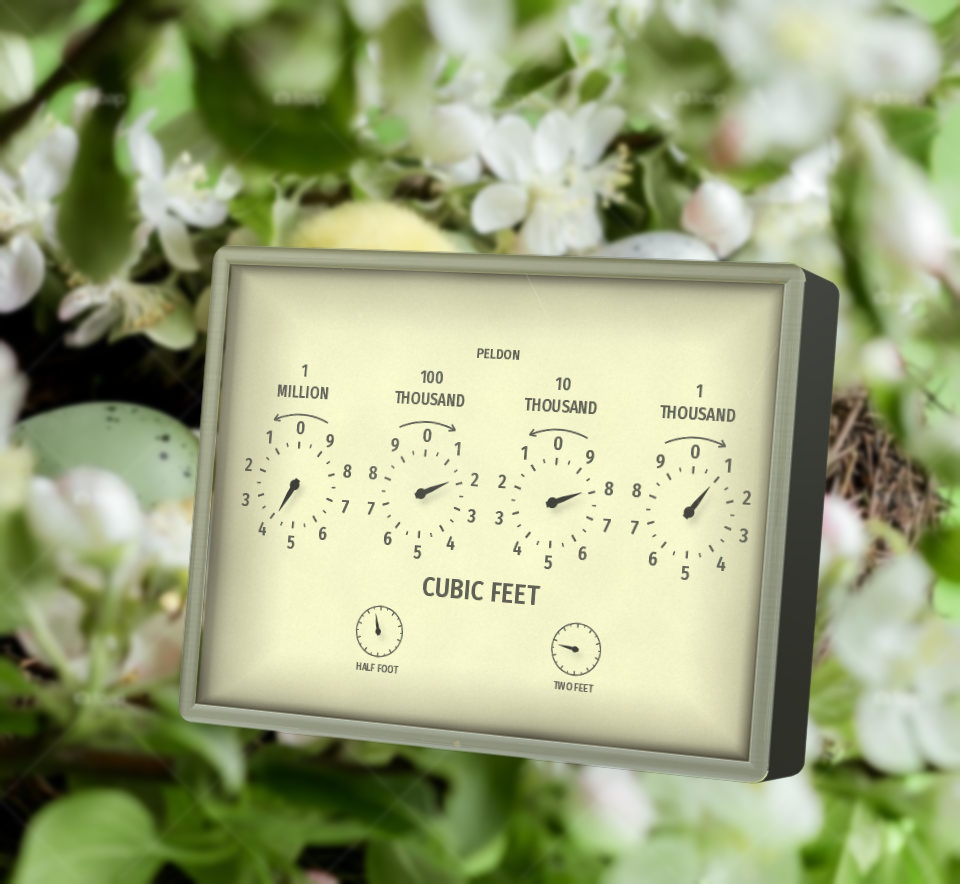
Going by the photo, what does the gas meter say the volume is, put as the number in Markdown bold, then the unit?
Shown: **418100** ft³
